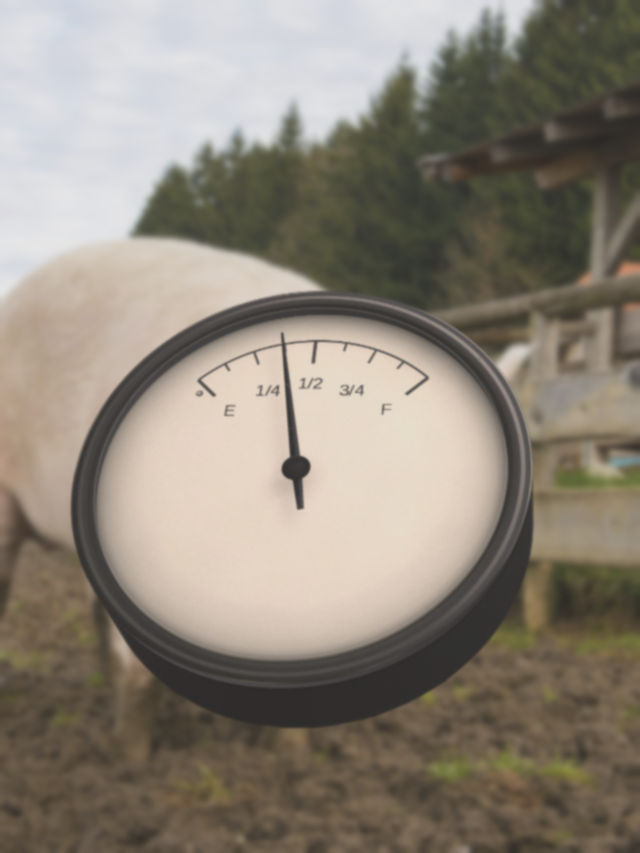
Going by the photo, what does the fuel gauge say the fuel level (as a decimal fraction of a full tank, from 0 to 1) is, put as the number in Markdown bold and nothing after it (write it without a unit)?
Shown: **0.375**
